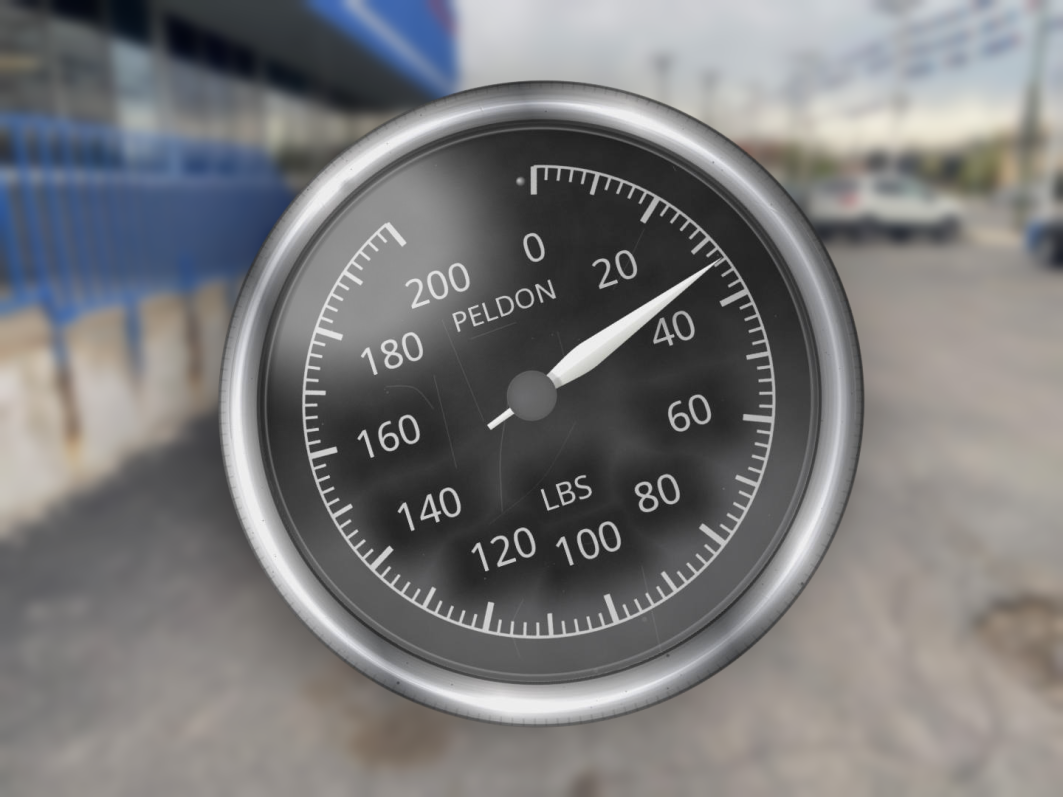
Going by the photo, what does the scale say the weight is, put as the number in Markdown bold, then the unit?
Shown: **34** lb
